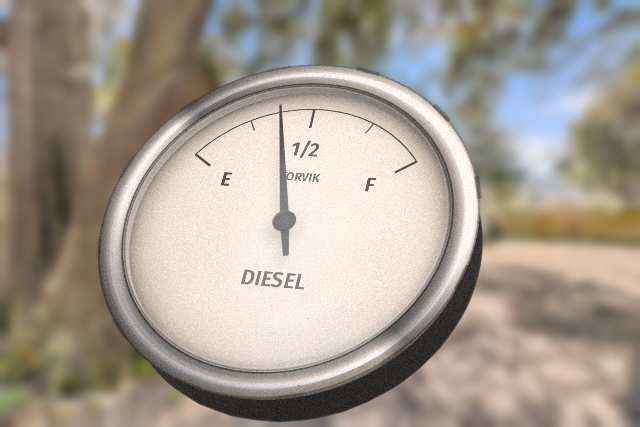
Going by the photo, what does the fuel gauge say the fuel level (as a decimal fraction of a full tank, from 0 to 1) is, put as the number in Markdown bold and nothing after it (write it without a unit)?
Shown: **0.375**
